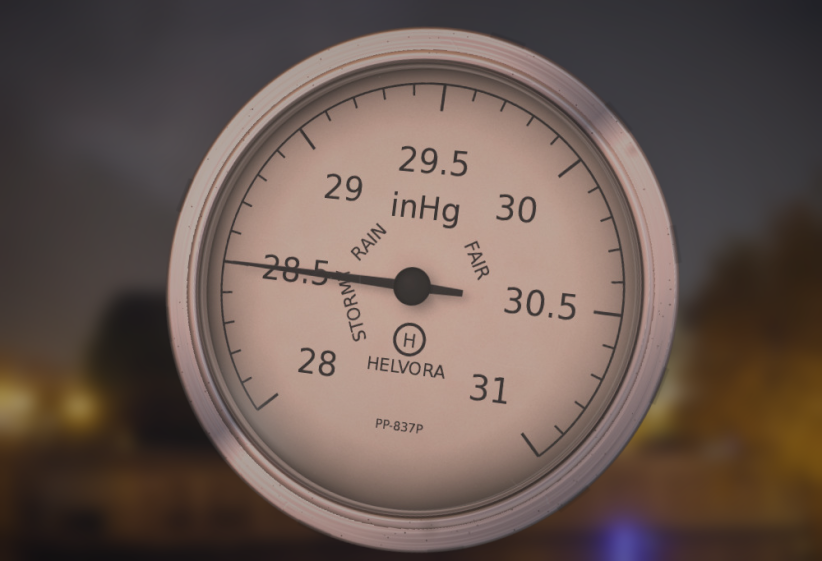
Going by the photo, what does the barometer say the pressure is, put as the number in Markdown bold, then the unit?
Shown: **28.5** inHg
